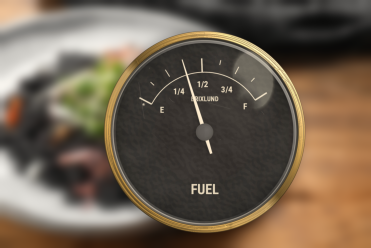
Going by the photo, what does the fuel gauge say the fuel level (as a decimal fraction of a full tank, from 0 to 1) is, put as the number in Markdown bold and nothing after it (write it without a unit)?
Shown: **0.375**
